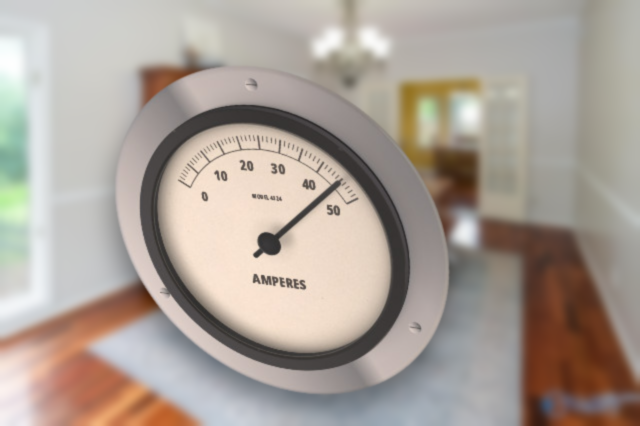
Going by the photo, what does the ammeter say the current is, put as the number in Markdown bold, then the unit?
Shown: **45** A
